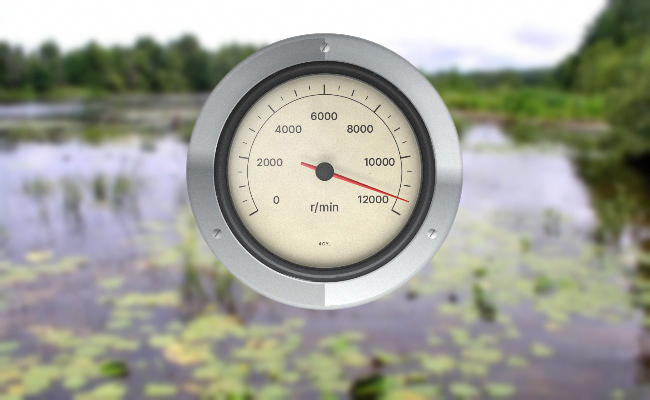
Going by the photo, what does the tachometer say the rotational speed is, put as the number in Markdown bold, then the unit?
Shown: **11500** rpm
